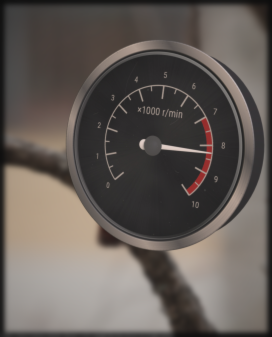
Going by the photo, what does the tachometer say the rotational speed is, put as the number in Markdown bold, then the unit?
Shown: **8250** rpm
